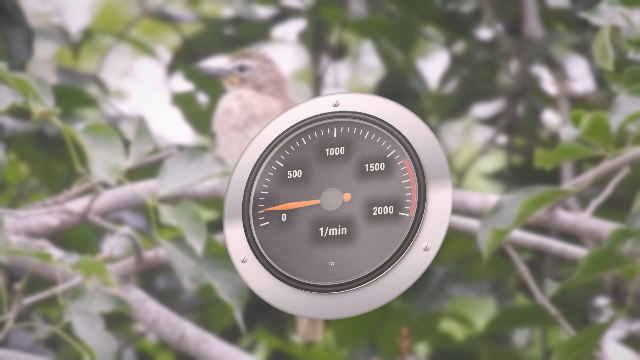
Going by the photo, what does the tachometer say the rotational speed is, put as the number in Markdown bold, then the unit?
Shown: **100** rpm
